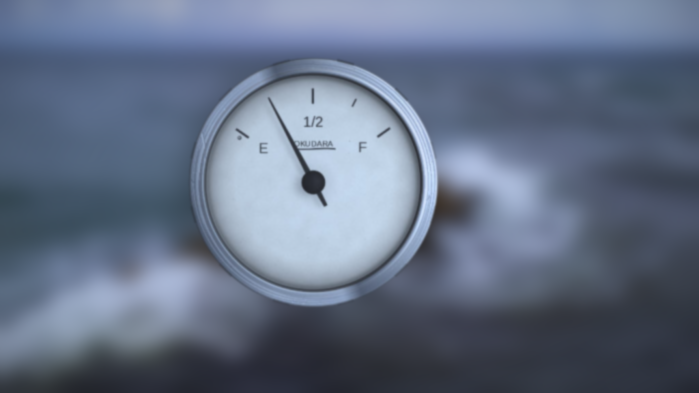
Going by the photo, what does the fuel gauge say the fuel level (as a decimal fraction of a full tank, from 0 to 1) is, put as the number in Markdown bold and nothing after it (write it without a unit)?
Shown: **0.25**
